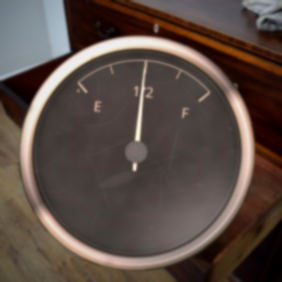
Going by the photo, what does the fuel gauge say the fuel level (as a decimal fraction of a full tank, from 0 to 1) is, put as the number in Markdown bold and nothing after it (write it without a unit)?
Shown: **0.5**
